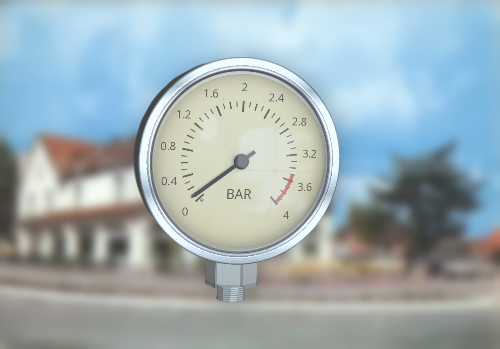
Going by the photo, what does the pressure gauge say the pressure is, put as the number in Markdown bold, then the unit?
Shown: **0.1** bar
